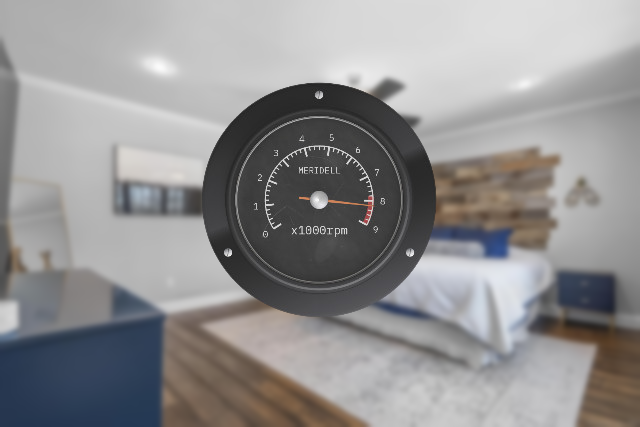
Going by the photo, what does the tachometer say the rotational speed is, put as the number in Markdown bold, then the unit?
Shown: **8200** rpm
